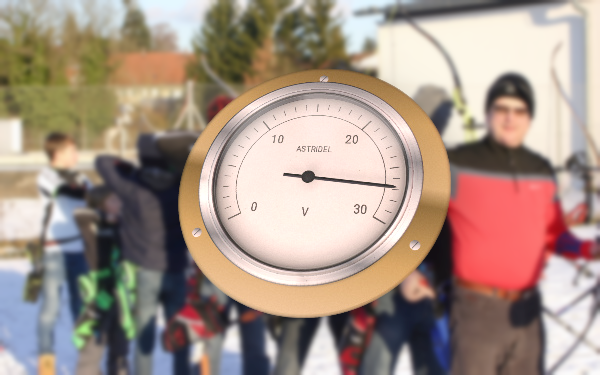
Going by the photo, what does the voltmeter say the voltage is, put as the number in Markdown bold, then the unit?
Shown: **27** V
